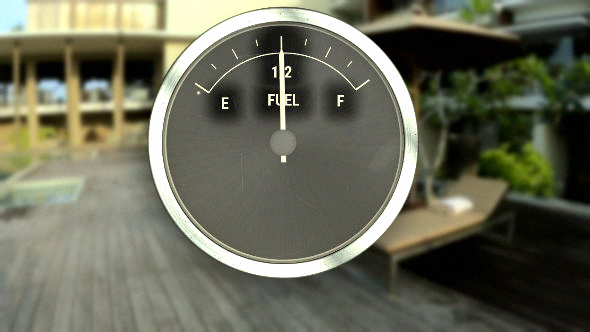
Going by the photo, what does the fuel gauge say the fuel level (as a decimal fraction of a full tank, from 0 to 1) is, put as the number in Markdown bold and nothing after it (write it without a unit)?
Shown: **0.5**
